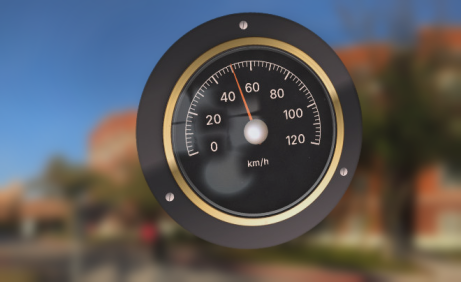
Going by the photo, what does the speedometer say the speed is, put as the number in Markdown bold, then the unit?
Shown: **50** km/h
